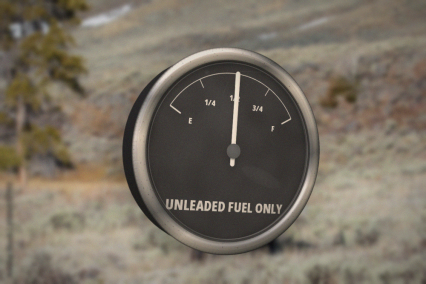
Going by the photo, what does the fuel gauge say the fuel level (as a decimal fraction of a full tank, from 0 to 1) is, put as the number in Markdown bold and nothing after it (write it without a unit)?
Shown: **0.5**
